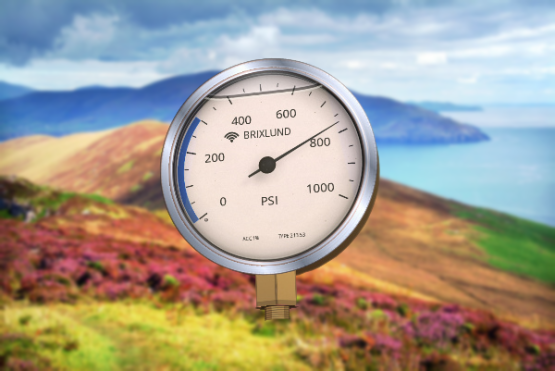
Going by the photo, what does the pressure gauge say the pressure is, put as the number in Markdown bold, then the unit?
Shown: **775** psi
